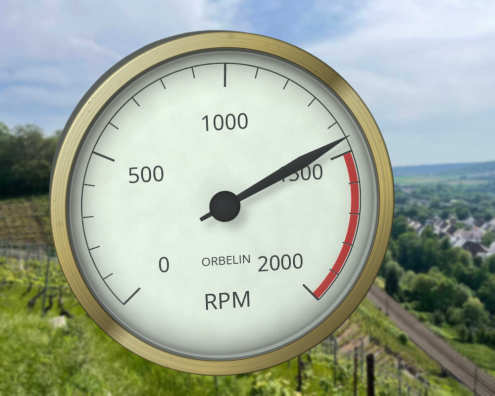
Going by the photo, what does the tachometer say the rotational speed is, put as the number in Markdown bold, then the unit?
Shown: **1450** rpm
